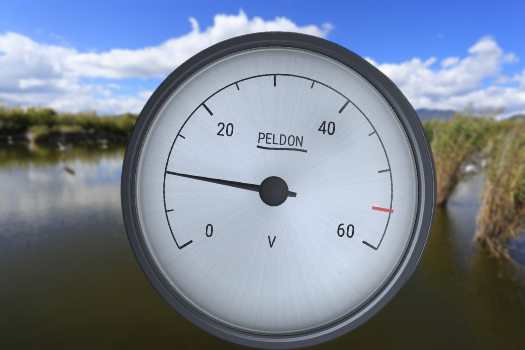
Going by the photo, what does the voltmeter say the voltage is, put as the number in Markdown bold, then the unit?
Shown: **10** V
